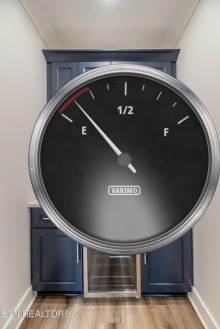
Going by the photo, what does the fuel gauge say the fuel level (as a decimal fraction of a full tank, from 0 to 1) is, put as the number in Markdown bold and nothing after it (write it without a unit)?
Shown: **0.125**
